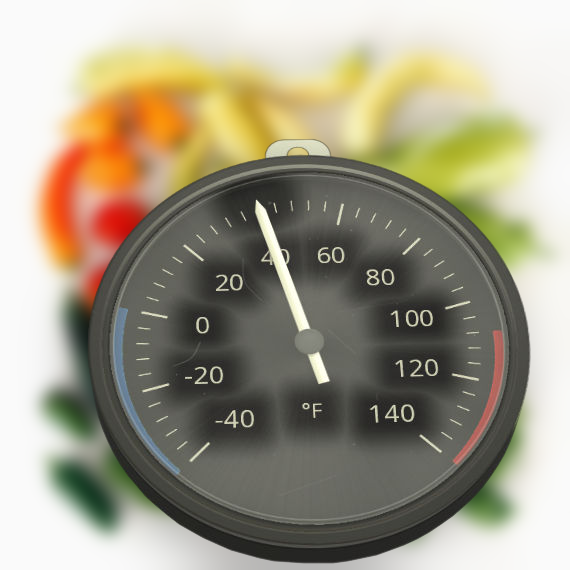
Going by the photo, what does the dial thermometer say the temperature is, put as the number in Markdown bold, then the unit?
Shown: **40** °F
